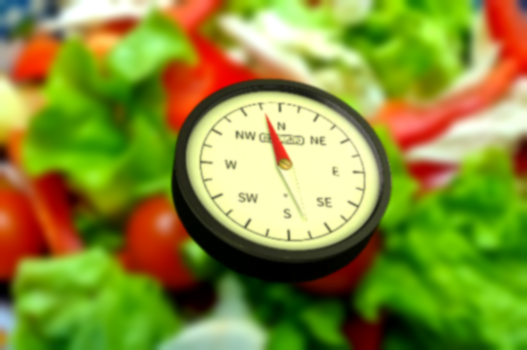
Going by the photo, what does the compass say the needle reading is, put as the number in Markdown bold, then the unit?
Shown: **345** °
